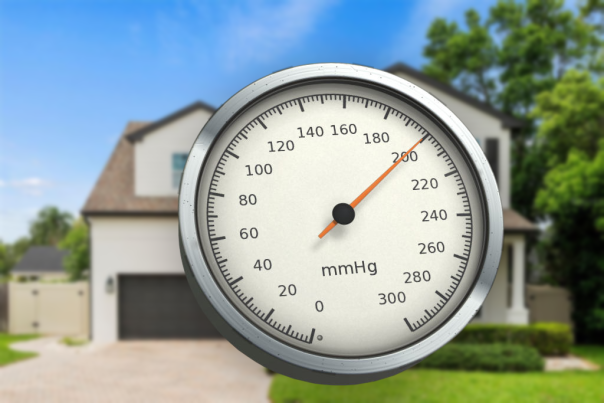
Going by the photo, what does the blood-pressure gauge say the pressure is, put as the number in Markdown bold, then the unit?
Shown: **200** mmHg
